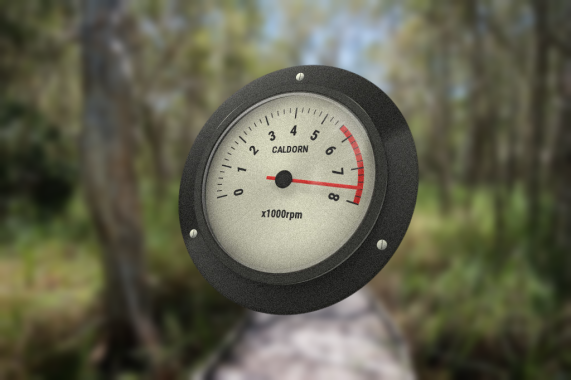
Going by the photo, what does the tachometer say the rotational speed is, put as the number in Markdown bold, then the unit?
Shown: **7600** rpm
